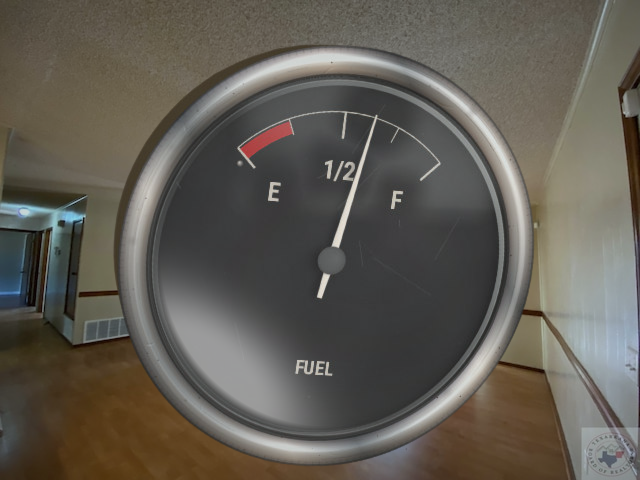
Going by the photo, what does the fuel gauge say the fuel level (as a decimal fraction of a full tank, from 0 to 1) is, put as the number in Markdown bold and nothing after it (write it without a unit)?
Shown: **0.625**
